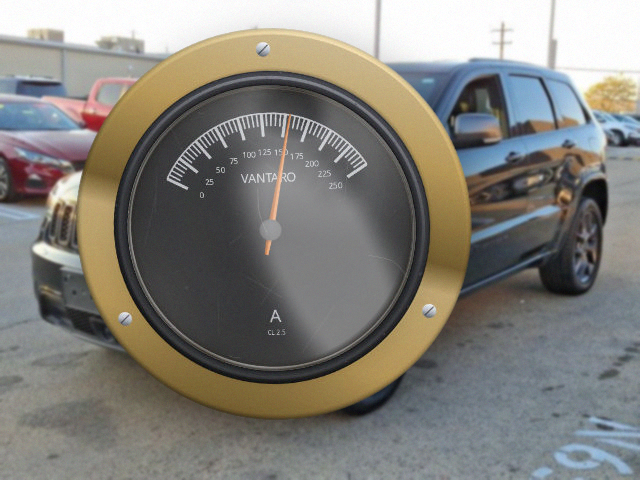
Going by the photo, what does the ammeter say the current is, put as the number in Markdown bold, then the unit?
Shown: **155** A
